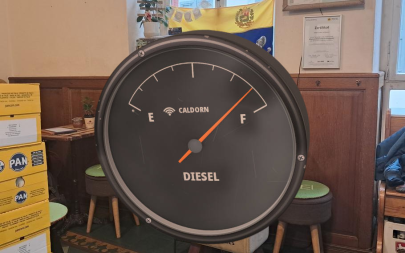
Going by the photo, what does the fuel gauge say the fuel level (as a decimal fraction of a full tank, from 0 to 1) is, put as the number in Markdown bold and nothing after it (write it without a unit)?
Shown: **0.875**
